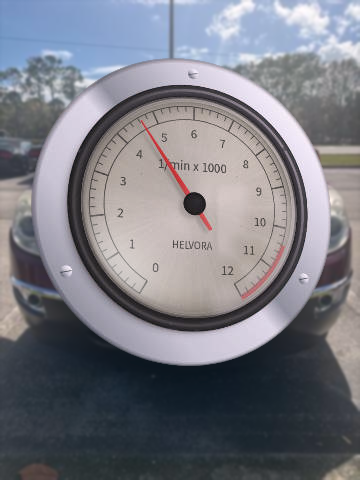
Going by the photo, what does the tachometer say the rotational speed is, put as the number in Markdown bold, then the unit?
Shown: **4600** rpm
